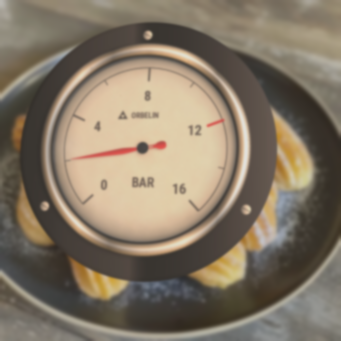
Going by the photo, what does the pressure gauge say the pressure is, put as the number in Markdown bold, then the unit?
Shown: **2** bar
